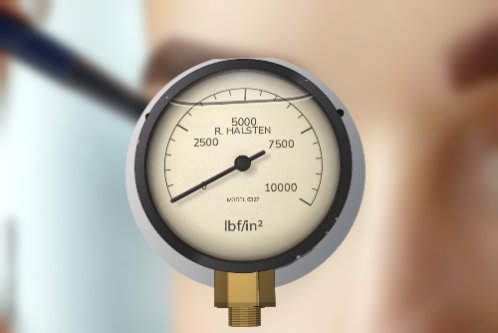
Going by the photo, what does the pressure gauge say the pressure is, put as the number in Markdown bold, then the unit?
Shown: **0** psi
